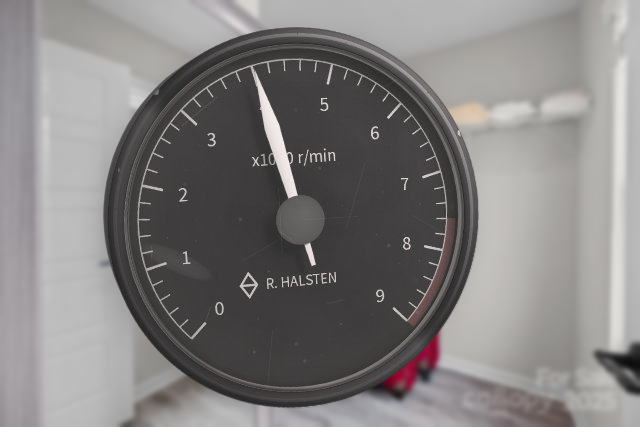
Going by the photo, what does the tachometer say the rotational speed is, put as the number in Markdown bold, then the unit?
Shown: **4000** rpm
